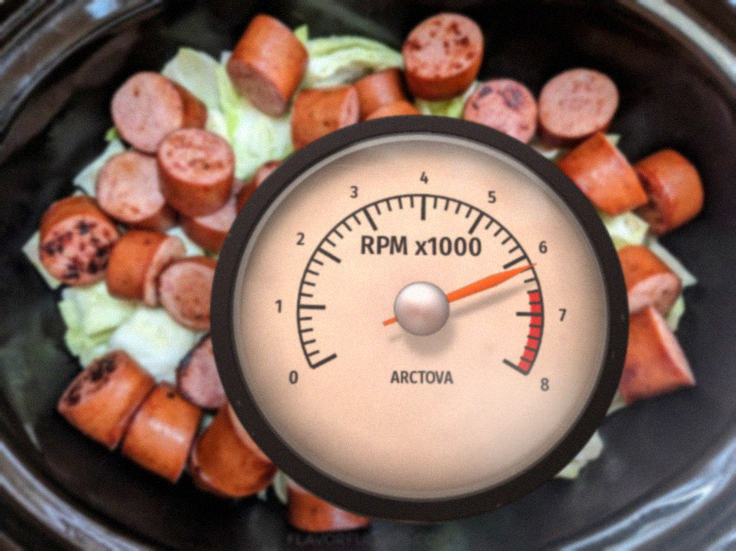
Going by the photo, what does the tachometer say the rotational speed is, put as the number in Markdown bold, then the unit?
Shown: **6200** rpm
